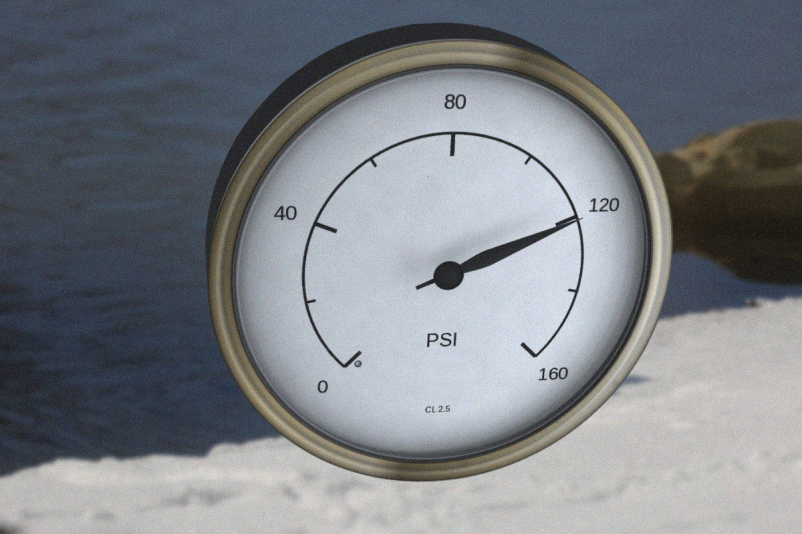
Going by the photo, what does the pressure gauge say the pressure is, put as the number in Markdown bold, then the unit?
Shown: **120** psi
